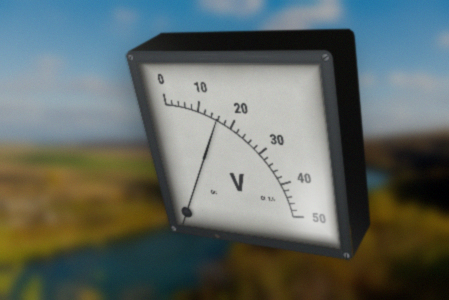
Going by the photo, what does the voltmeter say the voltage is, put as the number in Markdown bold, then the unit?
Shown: **16** V
